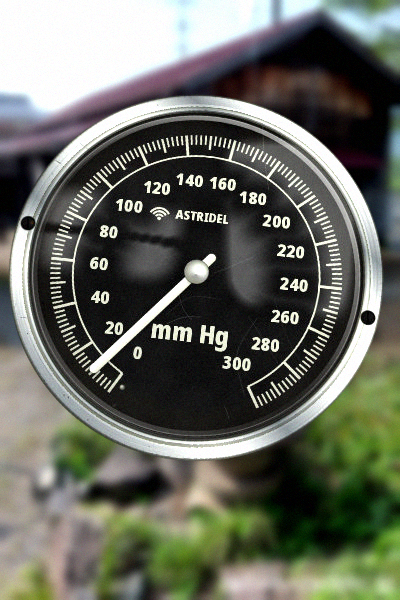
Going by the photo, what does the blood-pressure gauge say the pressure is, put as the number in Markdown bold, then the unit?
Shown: **10** mmHg
